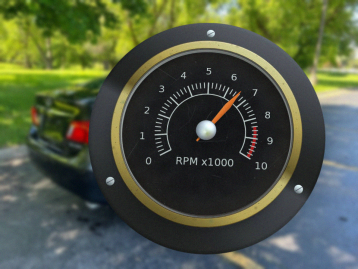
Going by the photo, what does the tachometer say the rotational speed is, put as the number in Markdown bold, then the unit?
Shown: **6600** rpm
